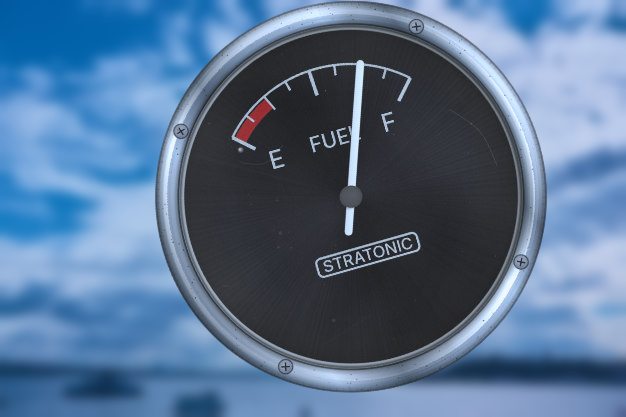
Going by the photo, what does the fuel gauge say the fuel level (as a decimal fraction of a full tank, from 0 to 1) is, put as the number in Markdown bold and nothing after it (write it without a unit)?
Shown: **0.75**
